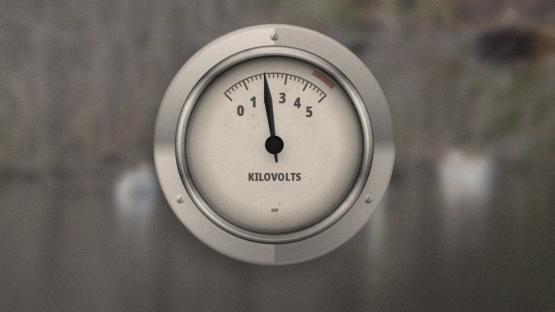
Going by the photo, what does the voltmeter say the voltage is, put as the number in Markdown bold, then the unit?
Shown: **2** kV
